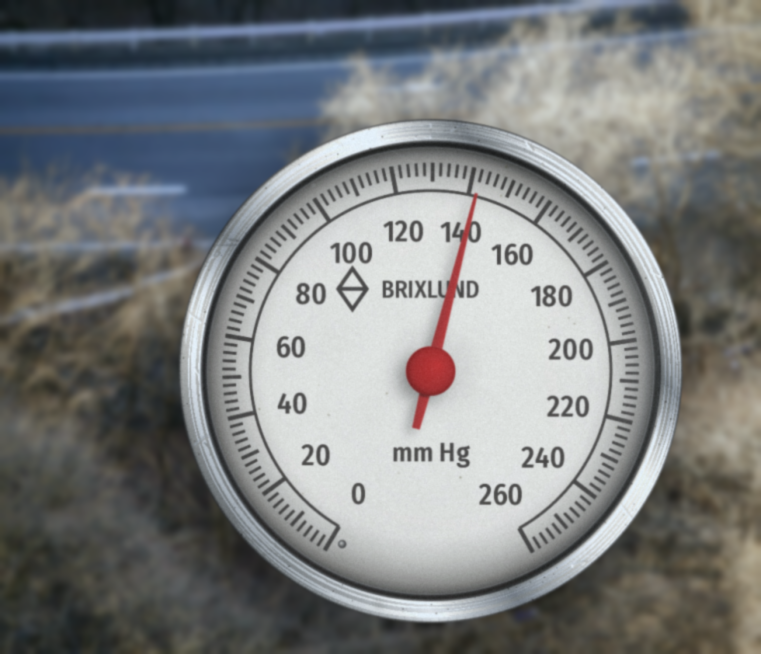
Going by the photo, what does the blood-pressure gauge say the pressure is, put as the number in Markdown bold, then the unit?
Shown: **142** mmHg
